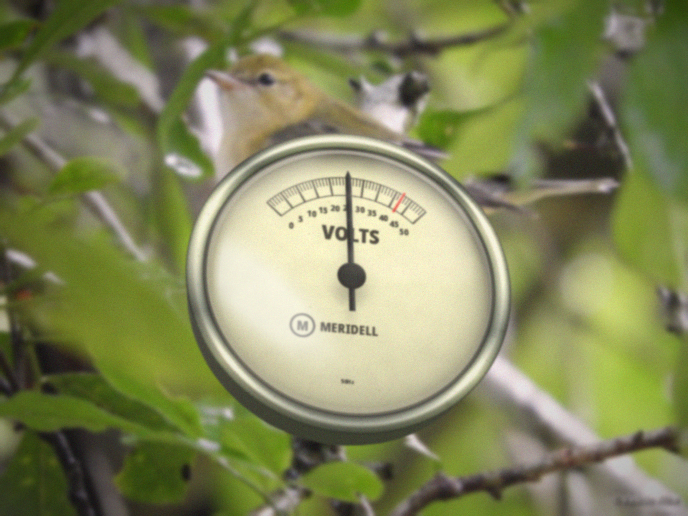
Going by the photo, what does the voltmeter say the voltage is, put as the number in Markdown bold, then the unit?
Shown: **25** V
